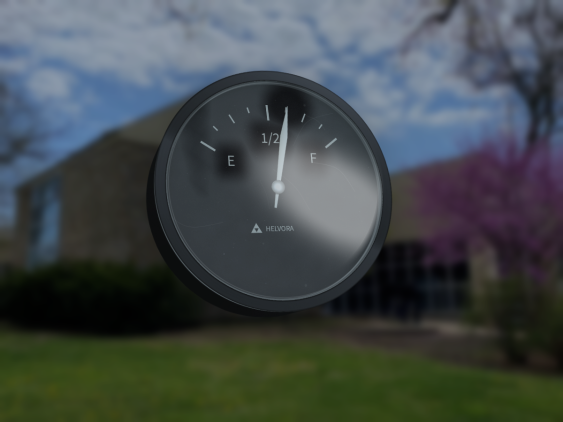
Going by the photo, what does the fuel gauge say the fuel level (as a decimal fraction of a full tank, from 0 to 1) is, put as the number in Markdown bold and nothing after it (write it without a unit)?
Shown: **0.625**
